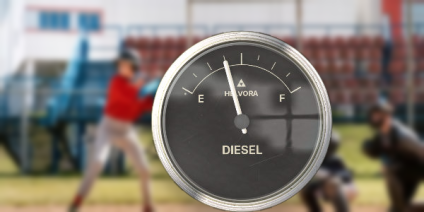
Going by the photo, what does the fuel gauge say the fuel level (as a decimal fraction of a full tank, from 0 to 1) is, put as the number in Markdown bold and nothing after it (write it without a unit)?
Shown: **0.375**
